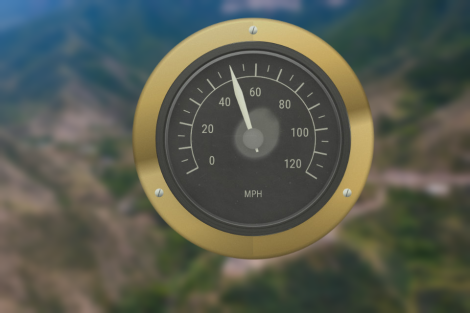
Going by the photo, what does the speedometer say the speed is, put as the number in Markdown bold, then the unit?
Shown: **50** mph
